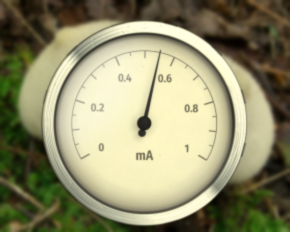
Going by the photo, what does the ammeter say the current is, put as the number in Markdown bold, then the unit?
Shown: **0.55** mA
